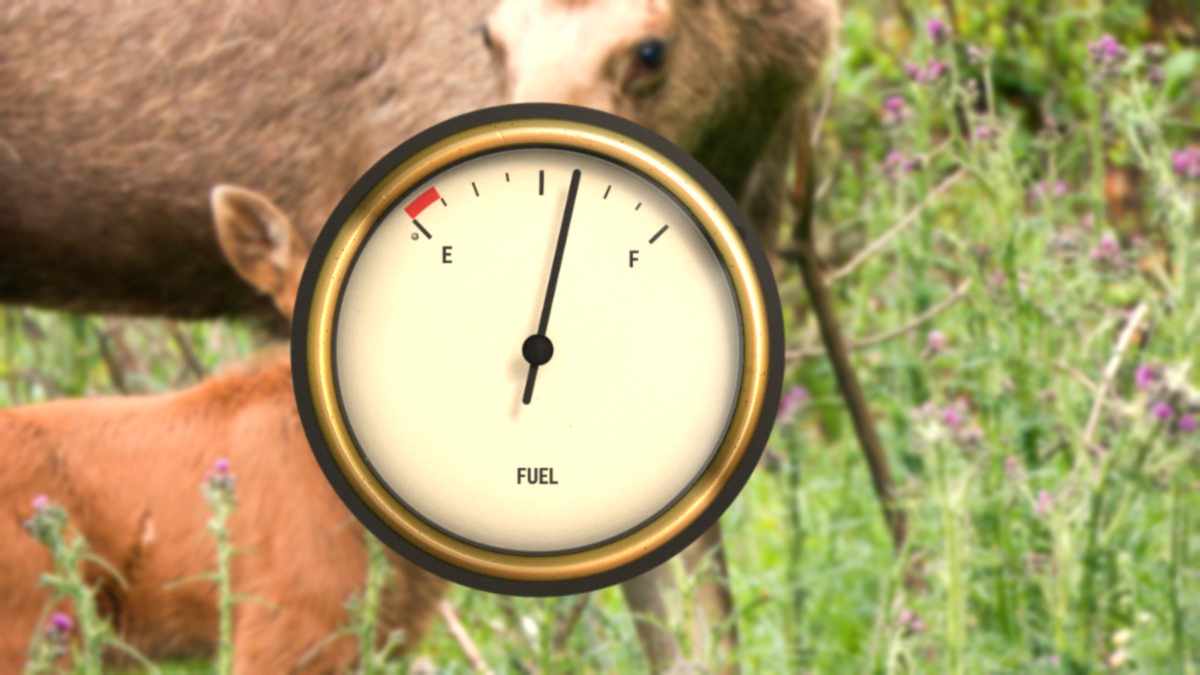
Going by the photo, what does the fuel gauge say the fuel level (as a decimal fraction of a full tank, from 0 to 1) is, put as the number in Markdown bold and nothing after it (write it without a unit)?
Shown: **0.625**
